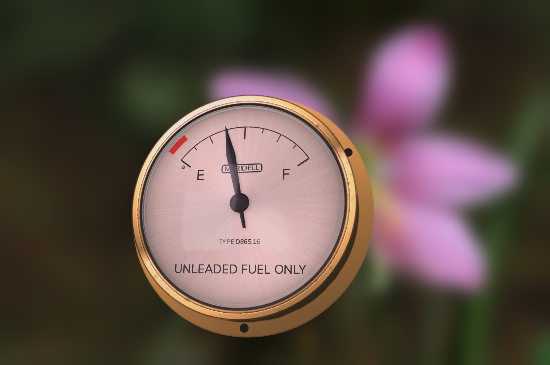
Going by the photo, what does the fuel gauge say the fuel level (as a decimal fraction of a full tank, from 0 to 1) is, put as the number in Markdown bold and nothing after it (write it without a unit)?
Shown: **0.375**
